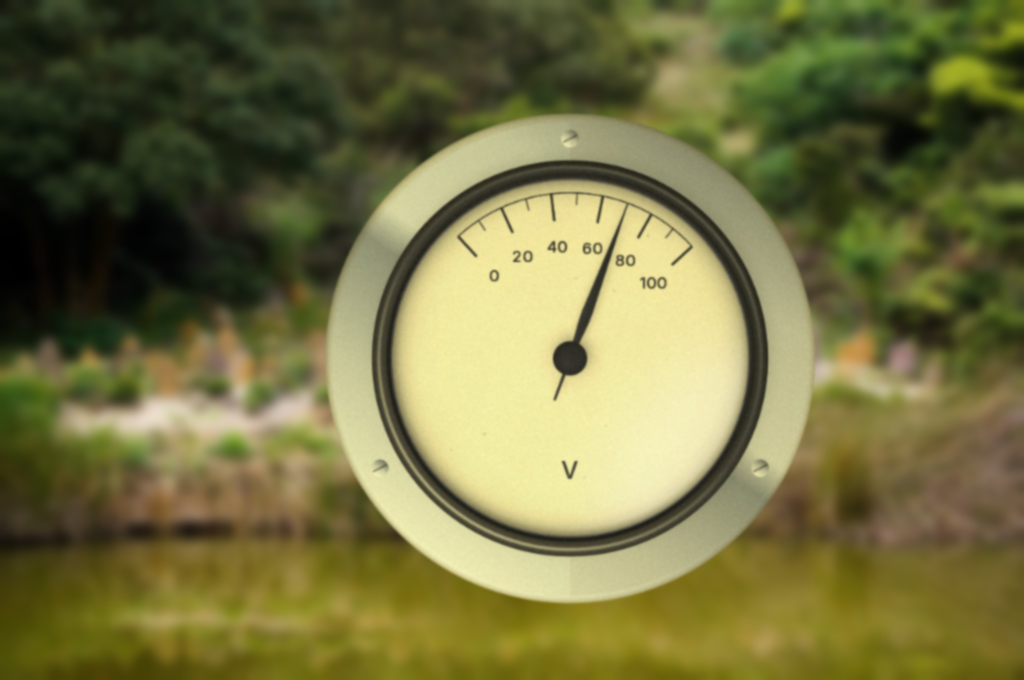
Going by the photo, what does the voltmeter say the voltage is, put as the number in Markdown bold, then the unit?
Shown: **70** V
